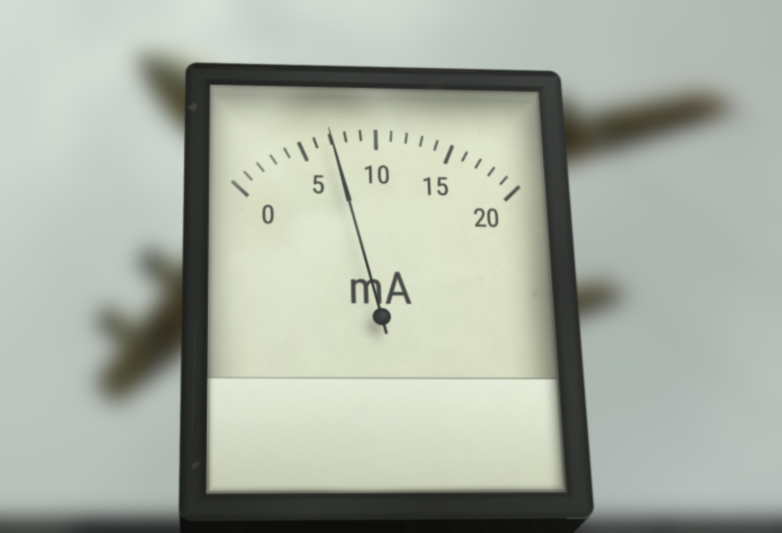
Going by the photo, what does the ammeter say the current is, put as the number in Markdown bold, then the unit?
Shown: **7** mA
